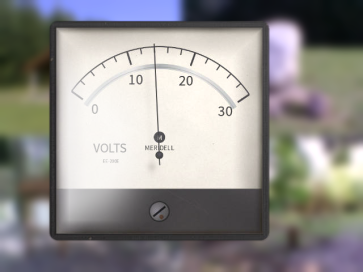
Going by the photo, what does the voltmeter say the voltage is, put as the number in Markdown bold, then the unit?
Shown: **14** V
